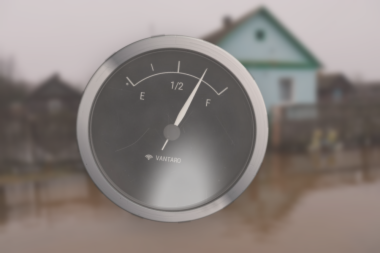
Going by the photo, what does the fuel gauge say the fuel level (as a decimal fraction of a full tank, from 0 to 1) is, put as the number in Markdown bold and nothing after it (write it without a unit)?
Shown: **0.75**
